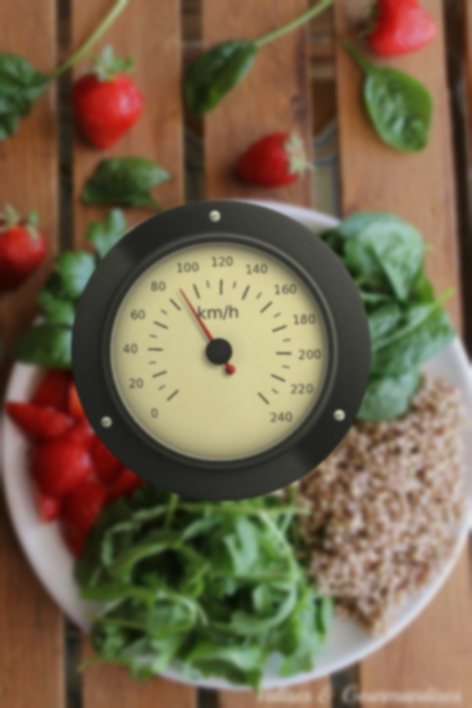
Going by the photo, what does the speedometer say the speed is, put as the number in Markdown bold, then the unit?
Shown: **90** km/h
